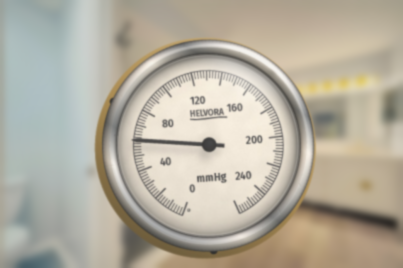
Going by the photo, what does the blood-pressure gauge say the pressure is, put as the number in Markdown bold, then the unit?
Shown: **60** mmHg
